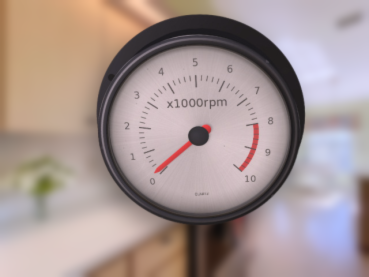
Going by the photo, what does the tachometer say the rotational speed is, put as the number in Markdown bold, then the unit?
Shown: **200** rpm
